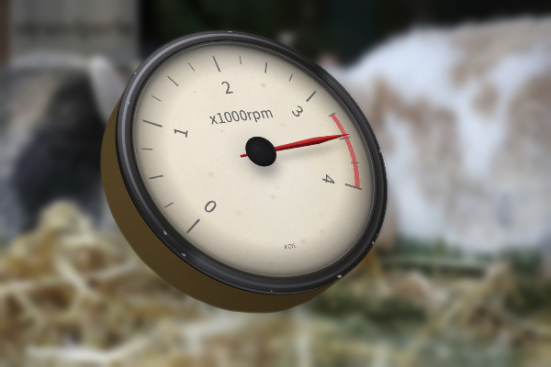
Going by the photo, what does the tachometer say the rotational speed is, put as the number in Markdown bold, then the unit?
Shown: **3500** rpm
